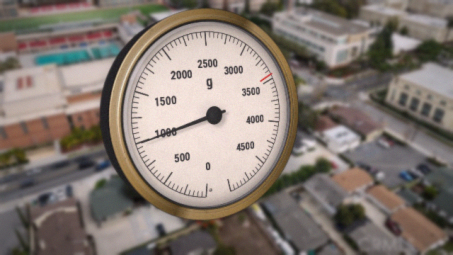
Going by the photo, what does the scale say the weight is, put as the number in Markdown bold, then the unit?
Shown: **1000** g
